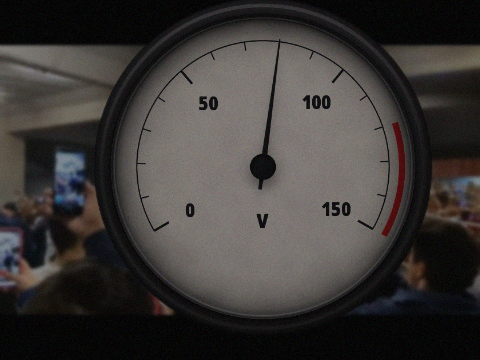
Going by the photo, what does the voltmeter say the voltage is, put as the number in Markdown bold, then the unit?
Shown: **80** V
